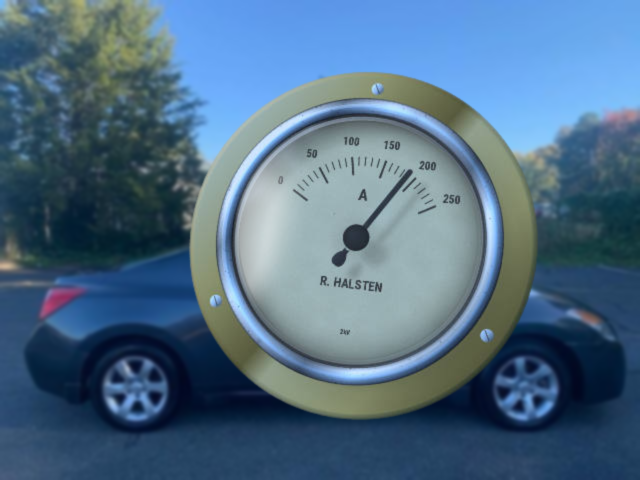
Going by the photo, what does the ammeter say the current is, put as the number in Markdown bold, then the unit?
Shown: **190** A
